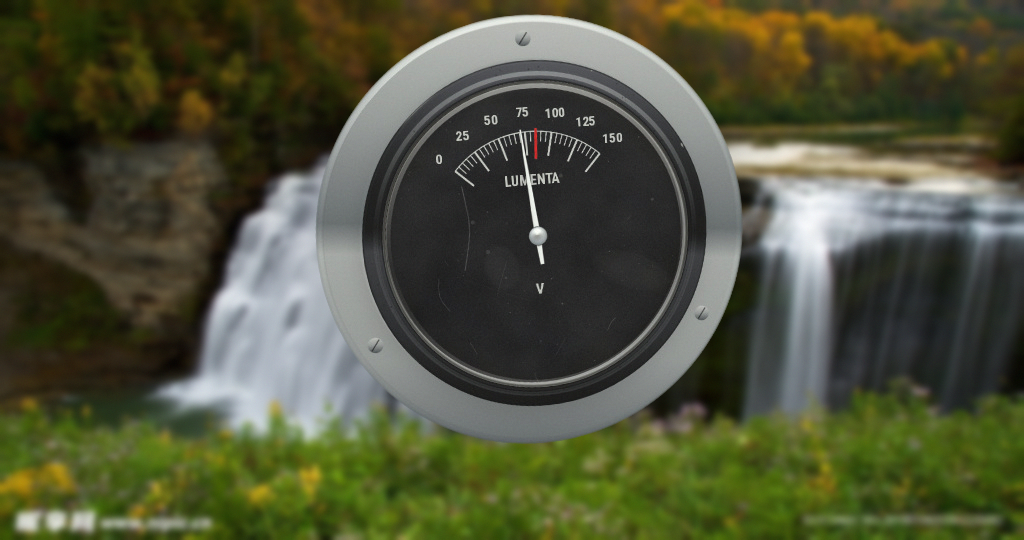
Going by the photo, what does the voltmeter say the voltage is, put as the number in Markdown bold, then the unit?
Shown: **70** V
